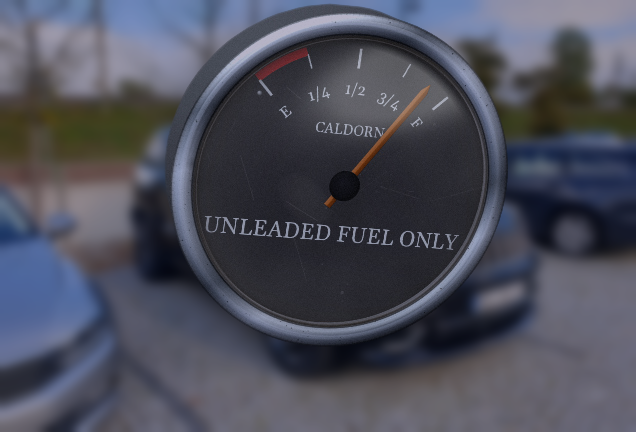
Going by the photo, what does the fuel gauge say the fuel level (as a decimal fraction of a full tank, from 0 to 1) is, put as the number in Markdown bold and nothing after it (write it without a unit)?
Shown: **0.875**
